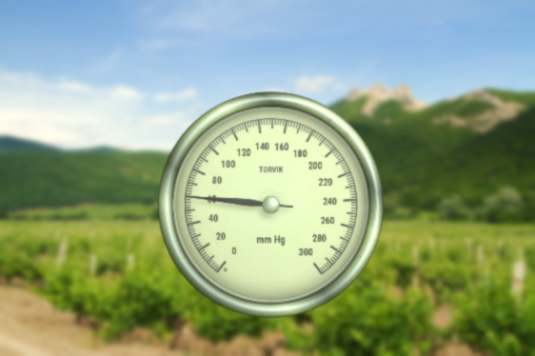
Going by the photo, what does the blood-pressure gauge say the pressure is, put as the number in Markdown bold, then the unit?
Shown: **60** mmHg
